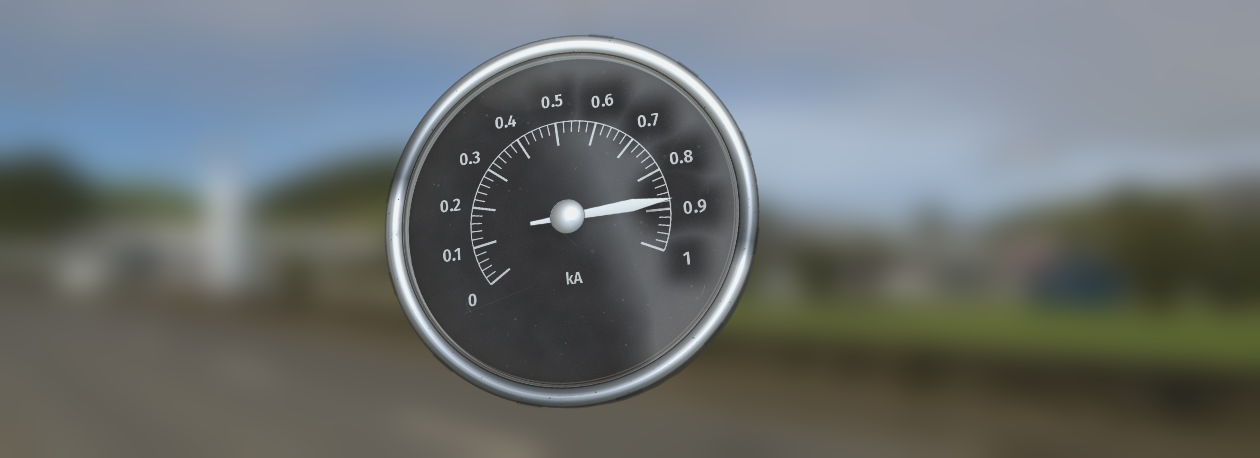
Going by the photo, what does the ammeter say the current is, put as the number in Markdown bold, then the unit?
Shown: **0.88** kA
